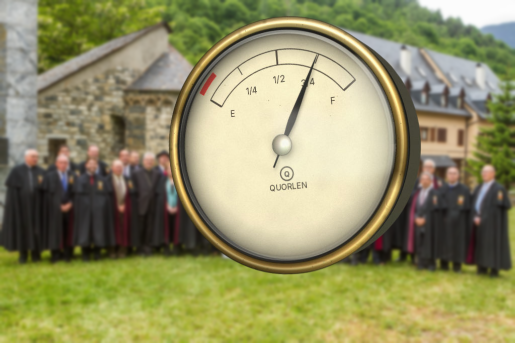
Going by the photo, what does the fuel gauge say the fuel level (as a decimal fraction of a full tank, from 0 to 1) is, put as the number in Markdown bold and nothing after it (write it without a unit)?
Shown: **0.75**
